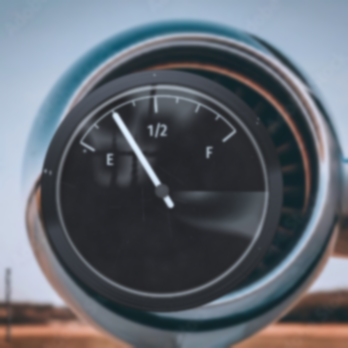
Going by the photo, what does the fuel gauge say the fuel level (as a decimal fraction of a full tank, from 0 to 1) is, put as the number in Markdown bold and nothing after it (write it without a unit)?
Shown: **0.25**
